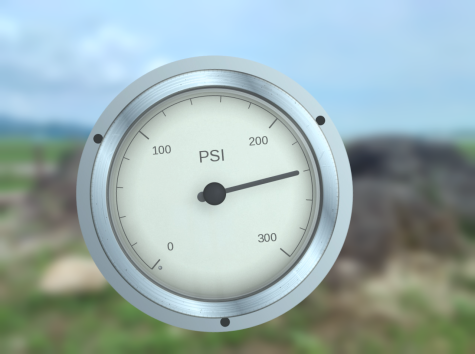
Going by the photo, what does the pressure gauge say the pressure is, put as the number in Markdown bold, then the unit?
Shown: **240** psi
